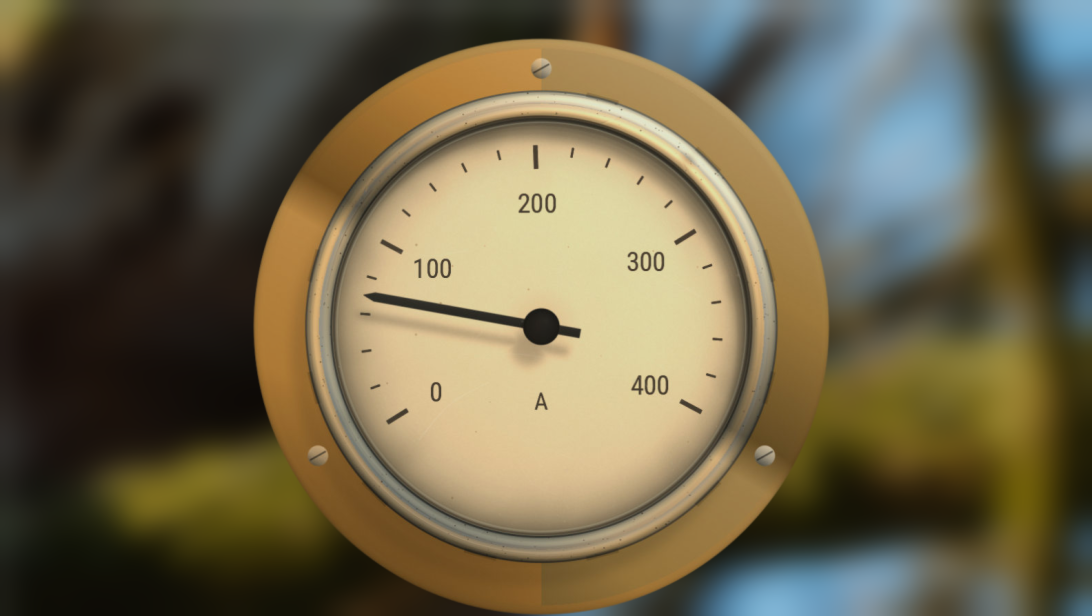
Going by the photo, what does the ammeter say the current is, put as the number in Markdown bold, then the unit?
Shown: **70** A
